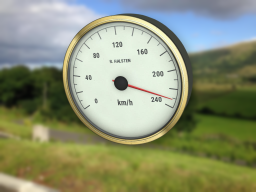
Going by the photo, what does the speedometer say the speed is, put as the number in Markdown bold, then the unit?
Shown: **230** km/h
